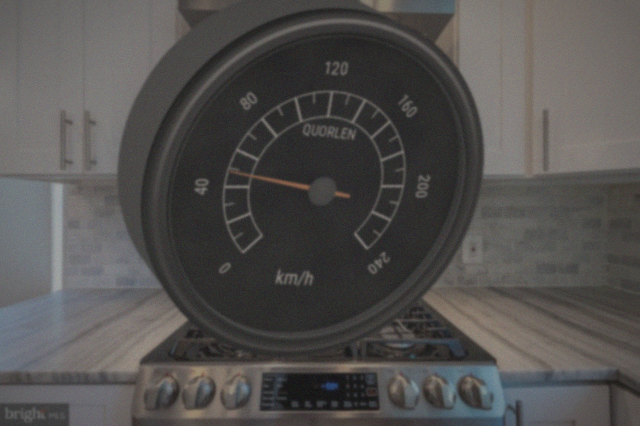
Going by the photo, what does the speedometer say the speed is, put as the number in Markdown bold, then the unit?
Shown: **50** km/h
